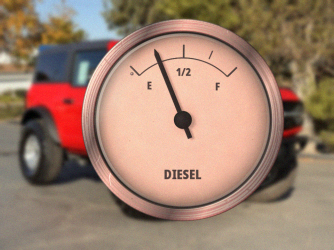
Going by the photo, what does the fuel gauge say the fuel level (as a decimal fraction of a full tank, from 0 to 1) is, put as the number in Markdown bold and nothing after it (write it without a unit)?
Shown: **0.25**
